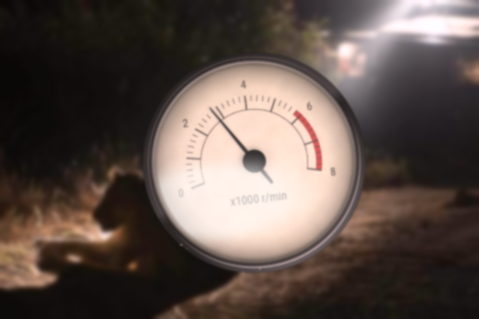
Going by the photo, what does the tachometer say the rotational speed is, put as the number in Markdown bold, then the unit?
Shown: **2800** rpm
